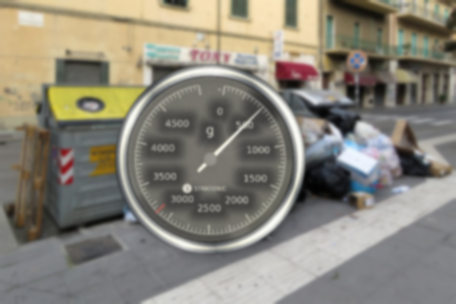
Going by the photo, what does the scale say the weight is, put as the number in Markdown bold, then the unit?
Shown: **500** g
